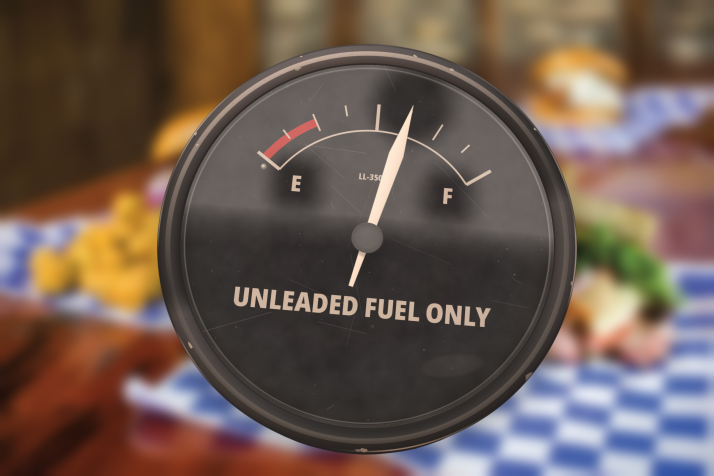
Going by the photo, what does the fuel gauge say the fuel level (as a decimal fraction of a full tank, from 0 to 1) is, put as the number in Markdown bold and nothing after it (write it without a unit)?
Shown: **0.625**
